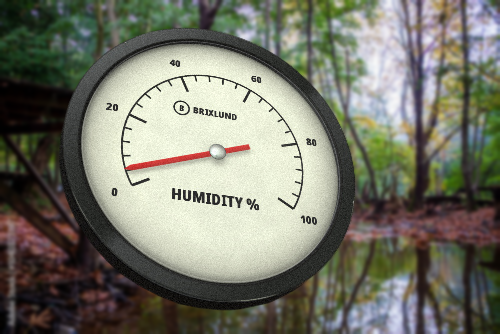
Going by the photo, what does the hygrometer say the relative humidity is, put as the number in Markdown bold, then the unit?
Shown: **4** %
